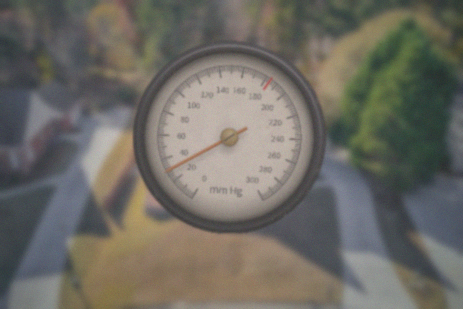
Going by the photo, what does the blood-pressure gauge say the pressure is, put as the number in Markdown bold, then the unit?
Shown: **30** mmHg
